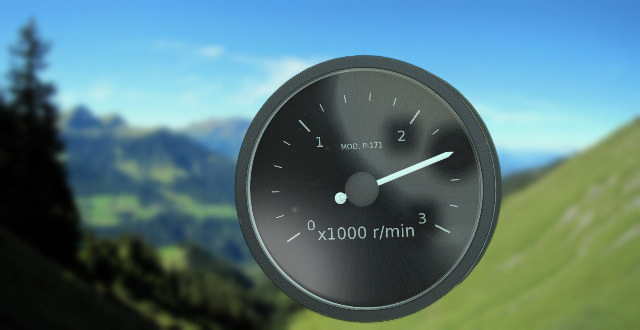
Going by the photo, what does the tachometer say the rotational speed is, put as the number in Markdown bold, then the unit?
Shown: **2400** rpm
